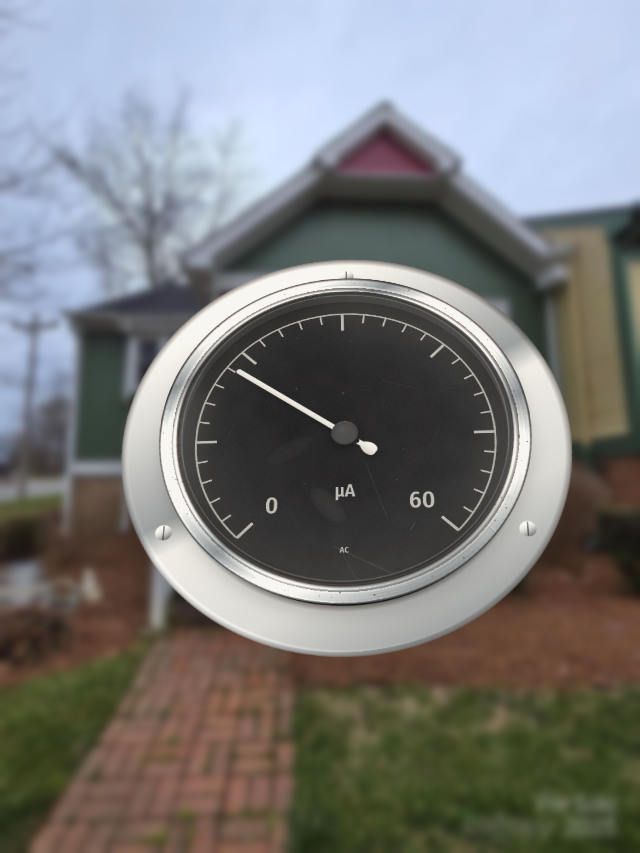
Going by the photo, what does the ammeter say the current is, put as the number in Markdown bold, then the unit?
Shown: **18** µA
